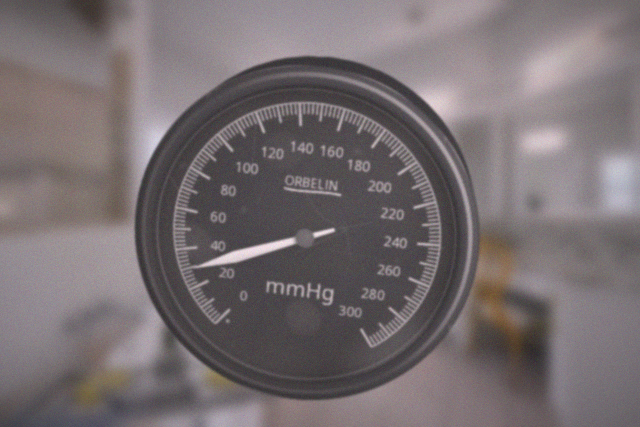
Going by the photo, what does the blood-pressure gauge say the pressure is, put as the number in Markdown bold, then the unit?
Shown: **30** mmHg
